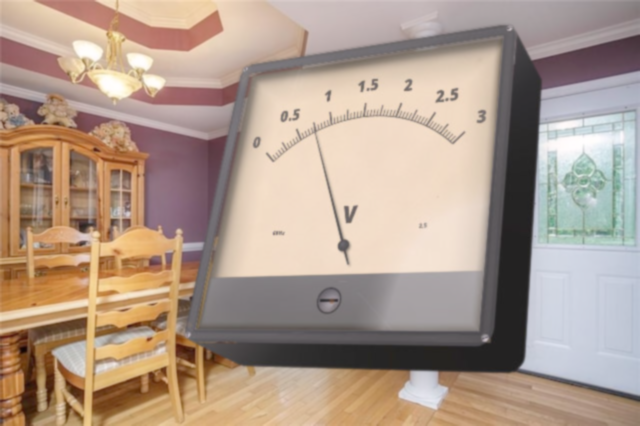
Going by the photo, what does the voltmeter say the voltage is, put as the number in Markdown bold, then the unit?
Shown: **0.75** V
